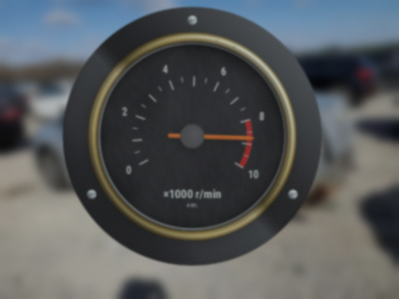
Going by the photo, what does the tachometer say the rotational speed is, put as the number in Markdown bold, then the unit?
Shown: **8750** rpm
